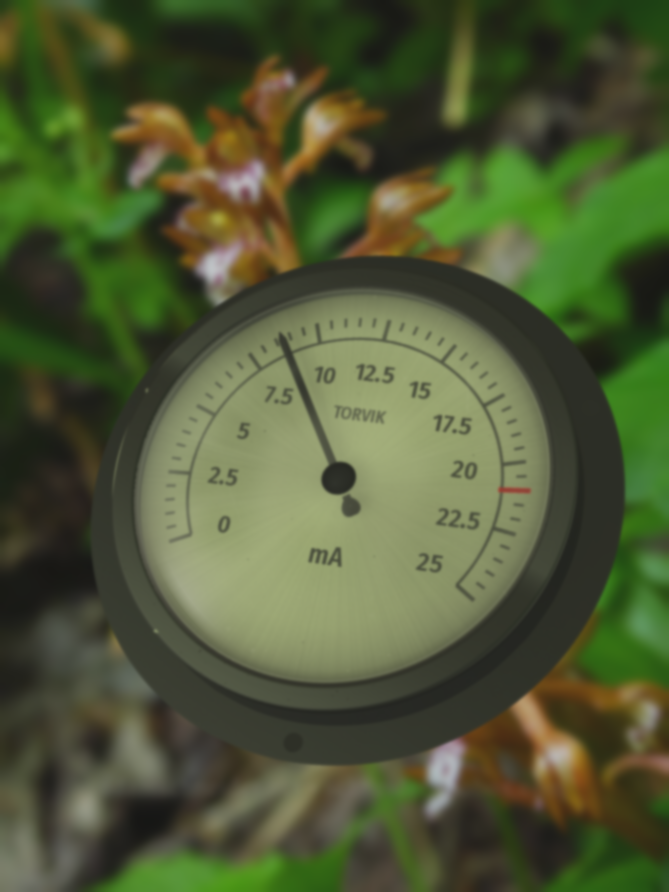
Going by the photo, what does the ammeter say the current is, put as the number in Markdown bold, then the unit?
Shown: **8.75** mA
